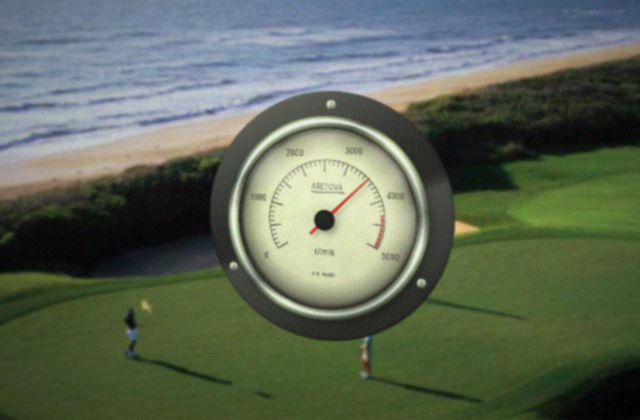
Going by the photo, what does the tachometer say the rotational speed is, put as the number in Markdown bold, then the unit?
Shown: **3500** rpm
